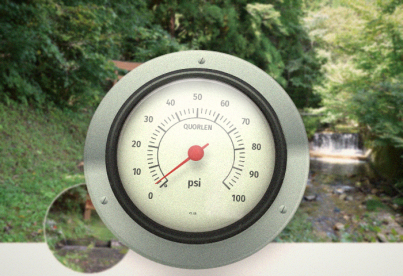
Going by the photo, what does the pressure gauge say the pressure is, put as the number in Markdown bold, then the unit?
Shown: **2** psi
